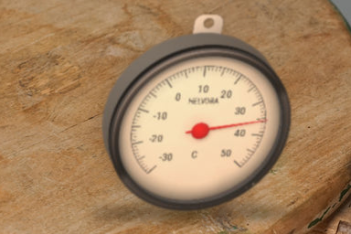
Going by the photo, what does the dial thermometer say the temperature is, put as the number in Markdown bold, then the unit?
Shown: **35** °C
